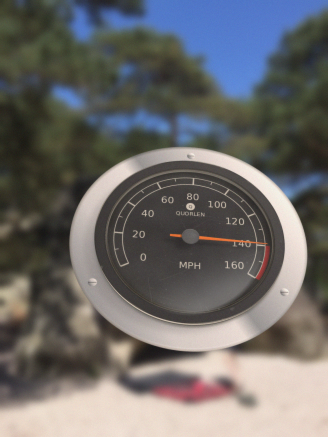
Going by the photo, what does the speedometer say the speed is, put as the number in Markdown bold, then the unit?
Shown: **140** mph
